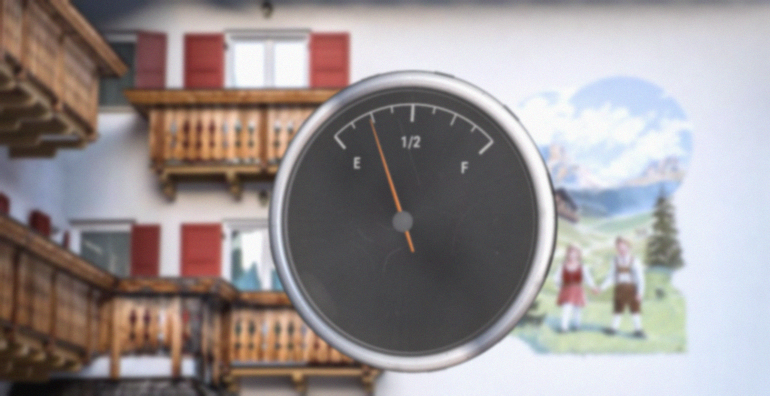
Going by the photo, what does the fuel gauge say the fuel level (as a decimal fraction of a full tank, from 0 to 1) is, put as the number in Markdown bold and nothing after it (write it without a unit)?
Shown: **0.25**
